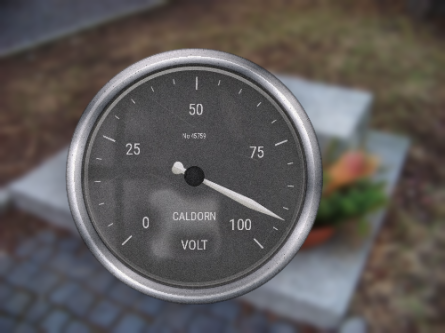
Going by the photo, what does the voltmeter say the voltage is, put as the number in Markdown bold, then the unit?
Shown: **92.5** V
